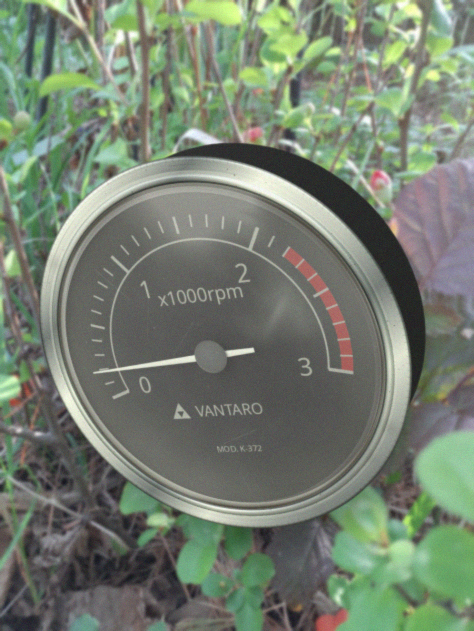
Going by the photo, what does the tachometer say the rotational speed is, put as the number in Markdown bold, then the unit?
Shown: **200** rpm
